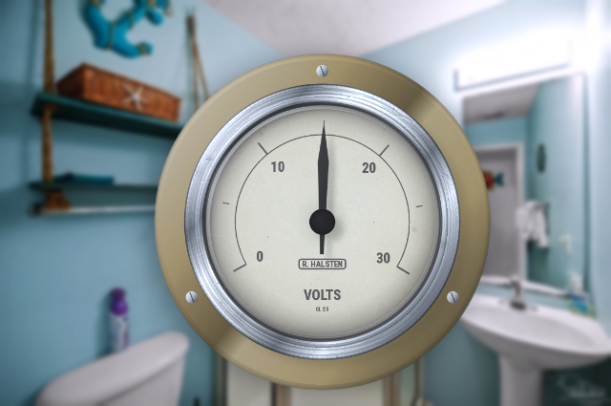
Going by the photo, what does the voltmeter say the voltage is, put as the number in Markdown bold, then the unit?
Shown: **15** V
